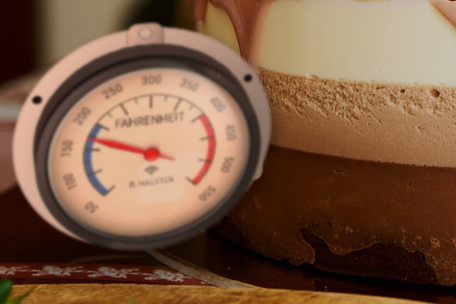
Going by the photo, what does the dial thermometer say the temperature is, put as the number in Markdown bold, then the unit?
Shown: **175** °F
